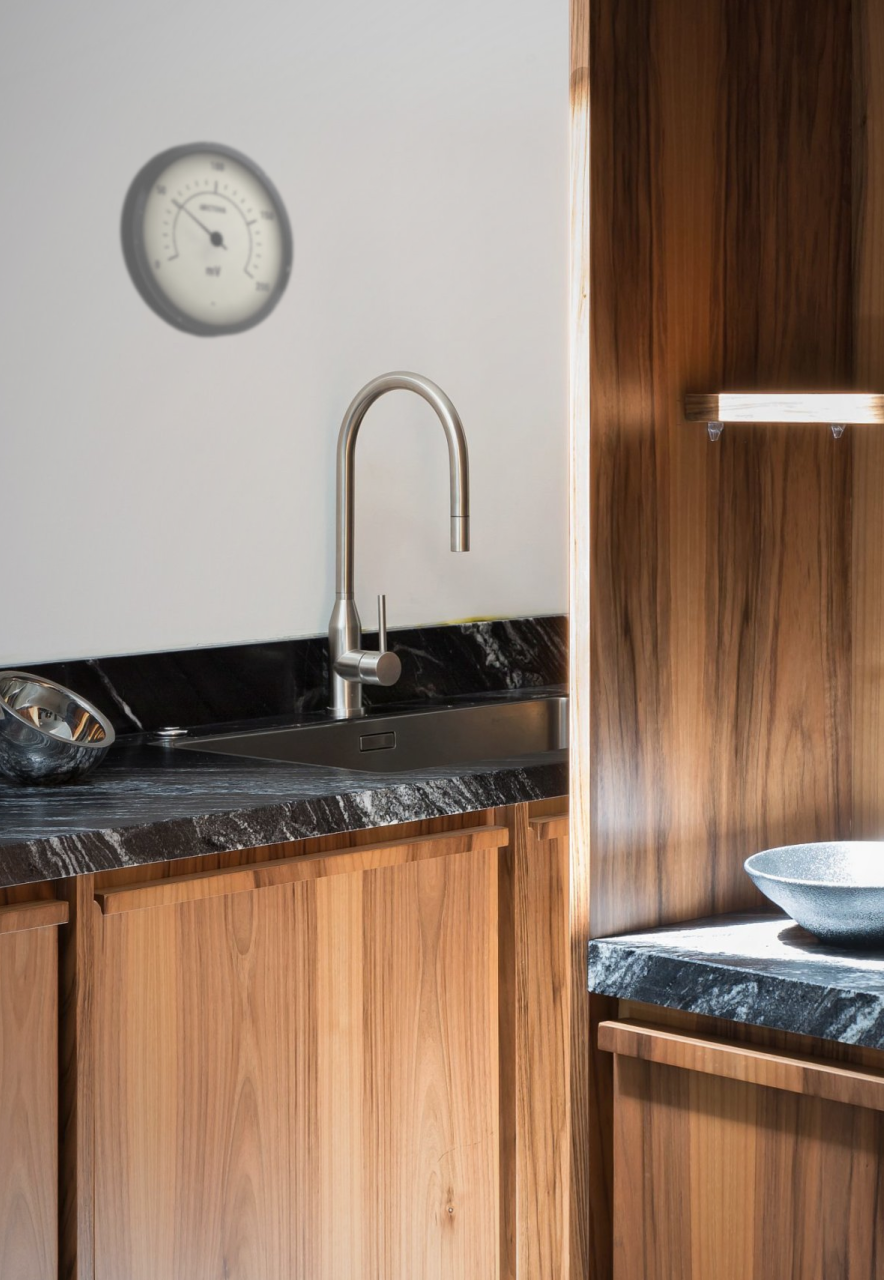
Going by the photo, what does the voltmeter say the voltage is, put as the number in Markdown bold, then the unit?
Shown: **50** mV
